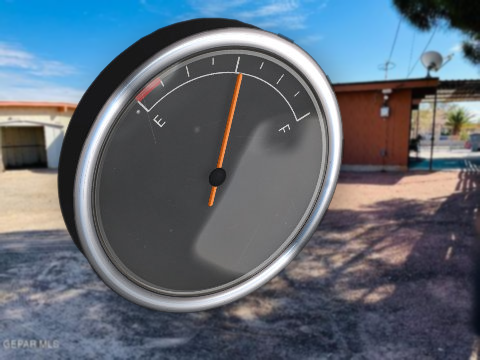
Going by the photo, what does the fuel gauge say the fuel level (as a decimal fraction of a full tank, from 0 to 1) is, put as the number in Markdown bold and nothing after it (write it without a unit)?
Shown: **0.5**
